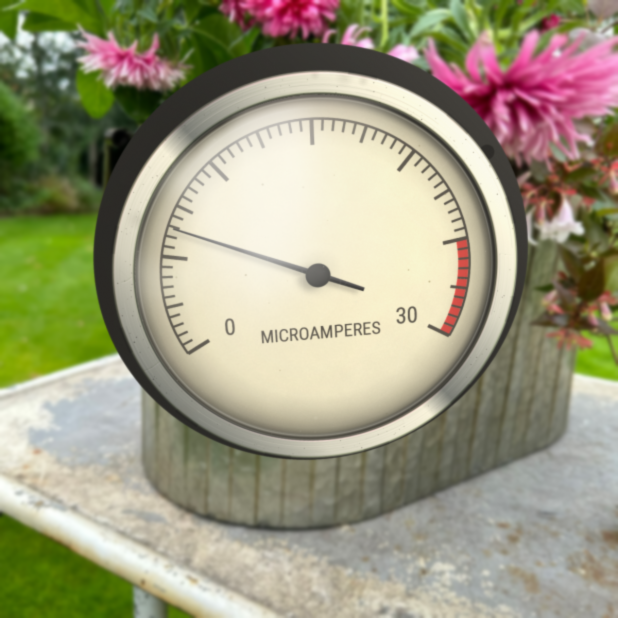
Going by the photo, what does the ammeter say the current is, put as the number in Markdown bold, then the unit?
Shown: **6.5** µA
